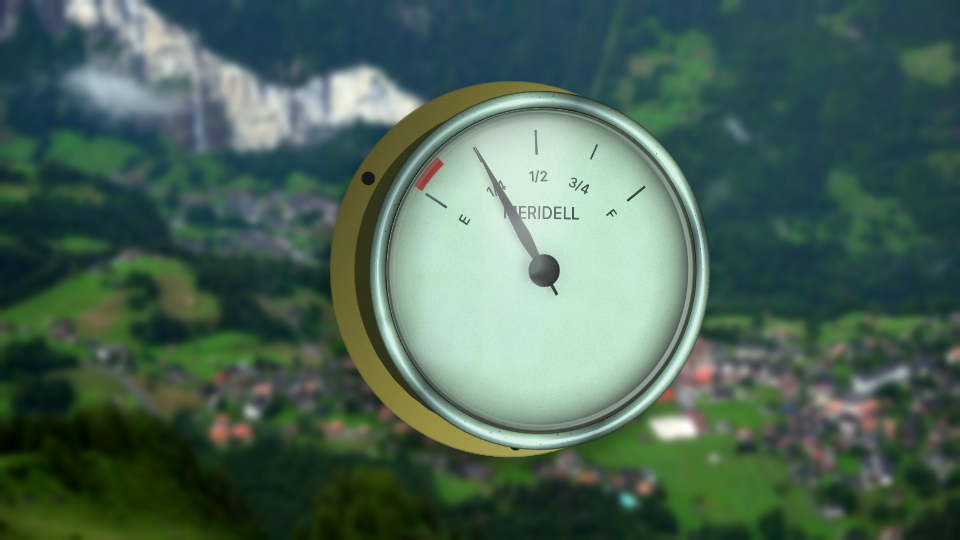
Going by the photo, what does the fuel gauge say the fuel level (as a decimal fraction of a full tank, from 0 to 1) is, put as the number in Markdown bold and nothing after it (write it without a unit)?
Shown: **0.25**
